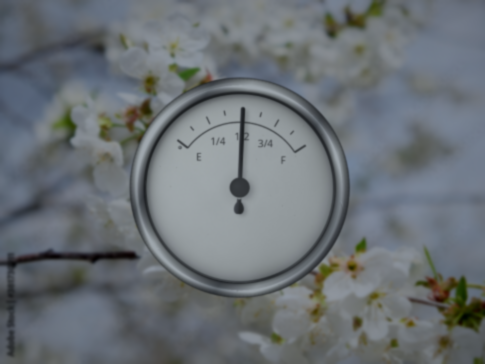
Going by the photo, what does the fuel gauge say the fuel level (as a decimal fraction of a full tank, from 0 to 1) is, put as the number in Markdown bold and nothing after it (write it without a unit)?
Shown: **0.5**
